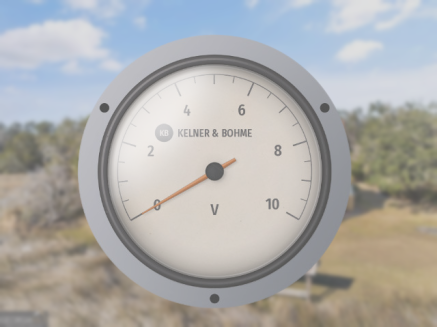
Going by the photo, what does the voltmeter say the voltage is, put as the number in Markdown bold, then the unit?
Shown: **0** V
